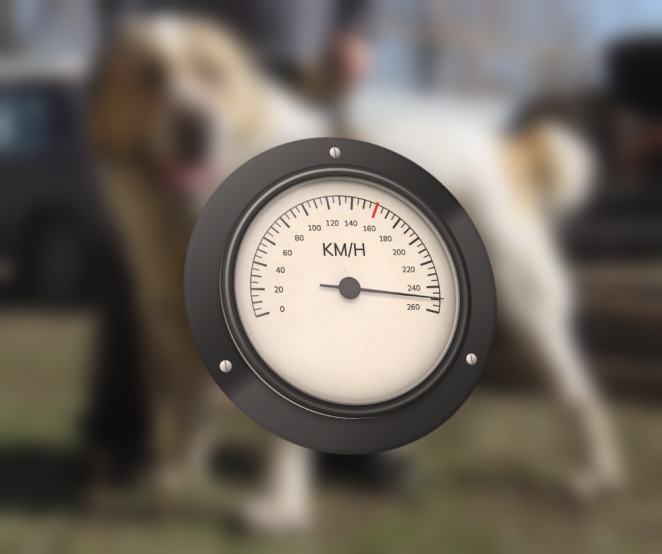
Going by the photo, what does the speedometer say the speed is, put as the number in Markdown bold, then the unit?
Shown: **250** km/h
